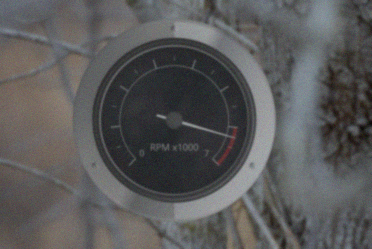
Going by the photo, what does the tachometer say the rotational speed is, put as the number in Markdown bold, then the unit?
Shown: **6250** rpm
